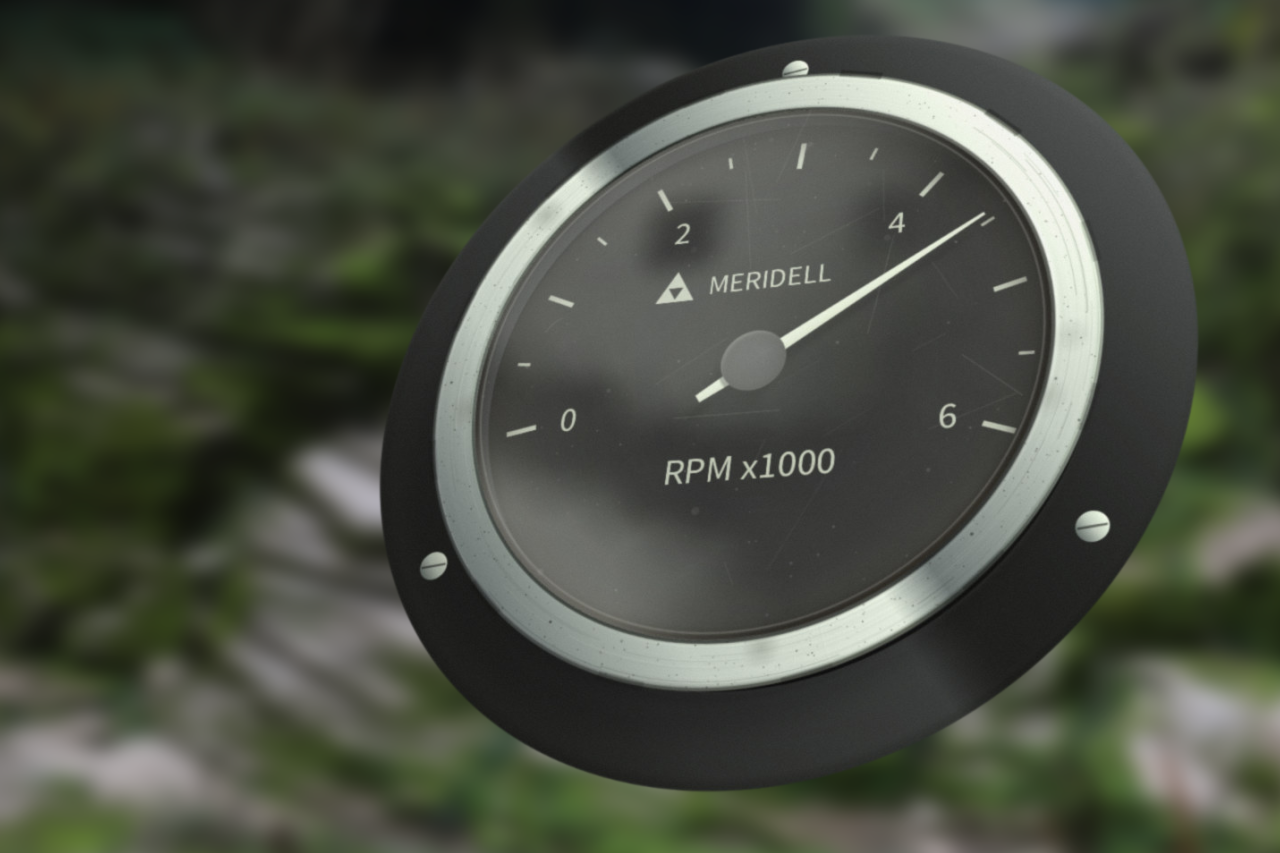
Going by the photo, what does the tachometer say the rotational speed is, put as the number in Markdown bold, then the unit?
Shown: **4500** rpm
